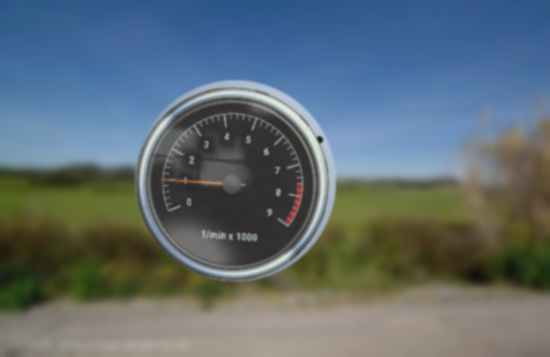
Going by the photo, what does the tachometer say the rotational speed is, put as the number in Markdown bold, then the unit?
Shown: **1000** rpm
